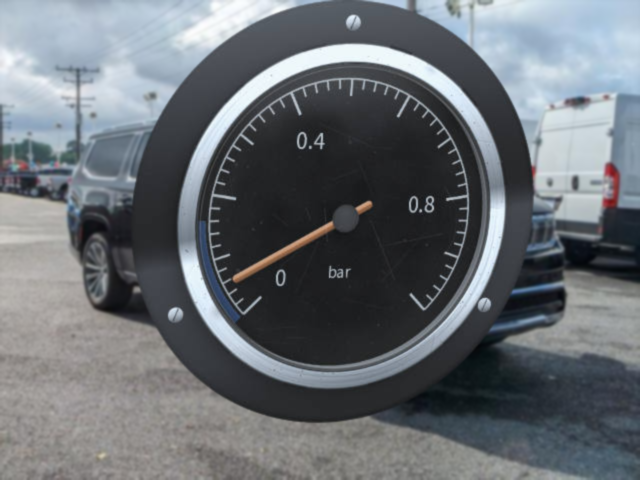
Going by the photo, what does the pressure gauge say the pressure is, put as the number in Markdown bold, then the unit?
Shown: **0.06** bar
